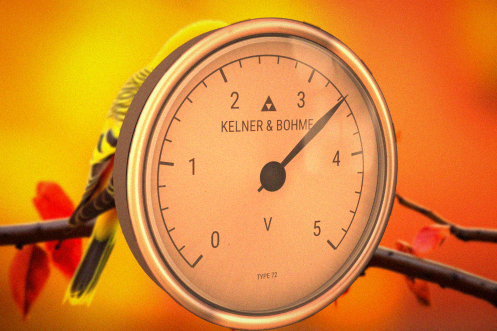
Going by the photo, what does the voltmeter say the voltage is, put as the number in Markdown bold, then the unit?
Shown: **3.4** V
